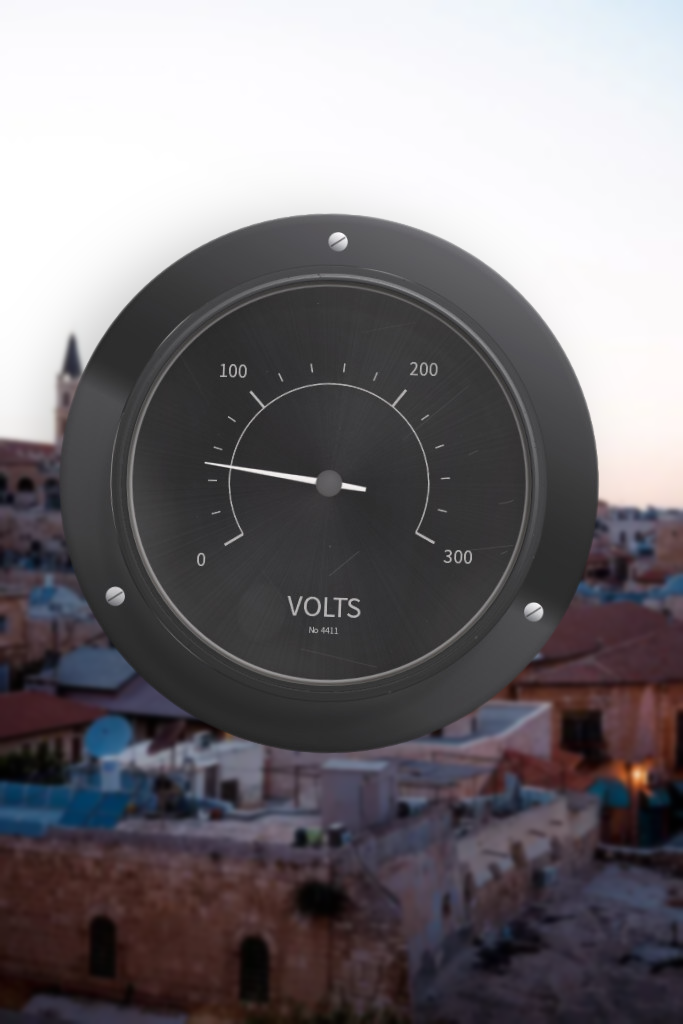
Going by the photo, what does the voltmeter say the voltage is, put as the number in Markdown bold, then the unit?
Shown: **50** V
